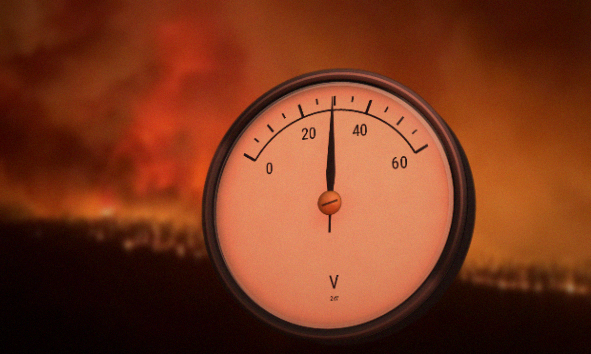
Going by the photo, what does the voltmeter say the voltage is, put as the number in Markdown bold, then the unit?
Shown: **30** V
